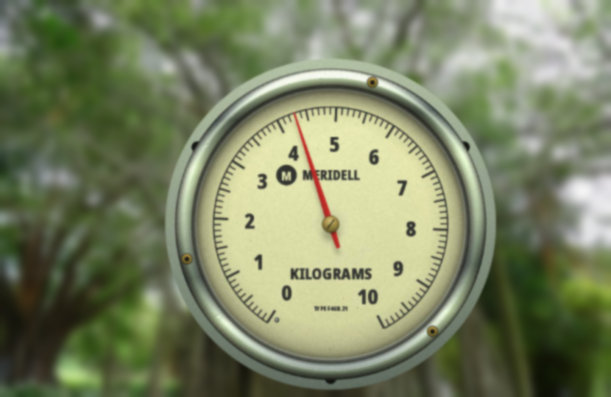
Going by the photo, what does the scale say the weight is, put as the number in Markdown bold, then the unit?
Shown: **4.3** kg
